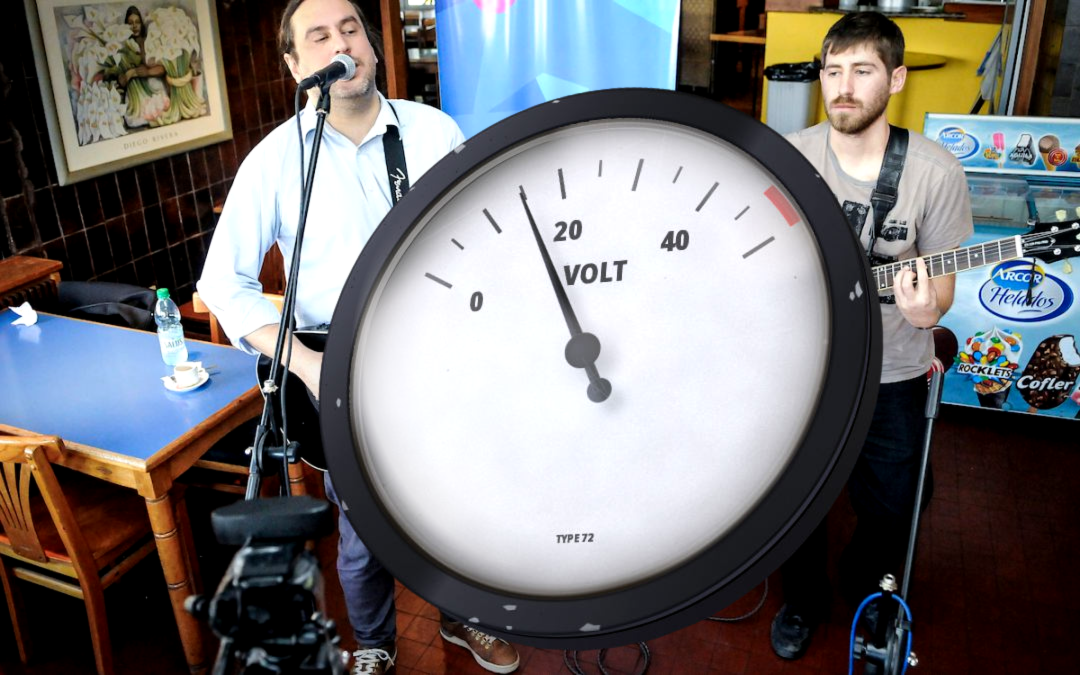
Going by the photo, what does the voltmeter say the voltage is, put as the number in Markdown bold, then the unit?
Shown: **15** V
